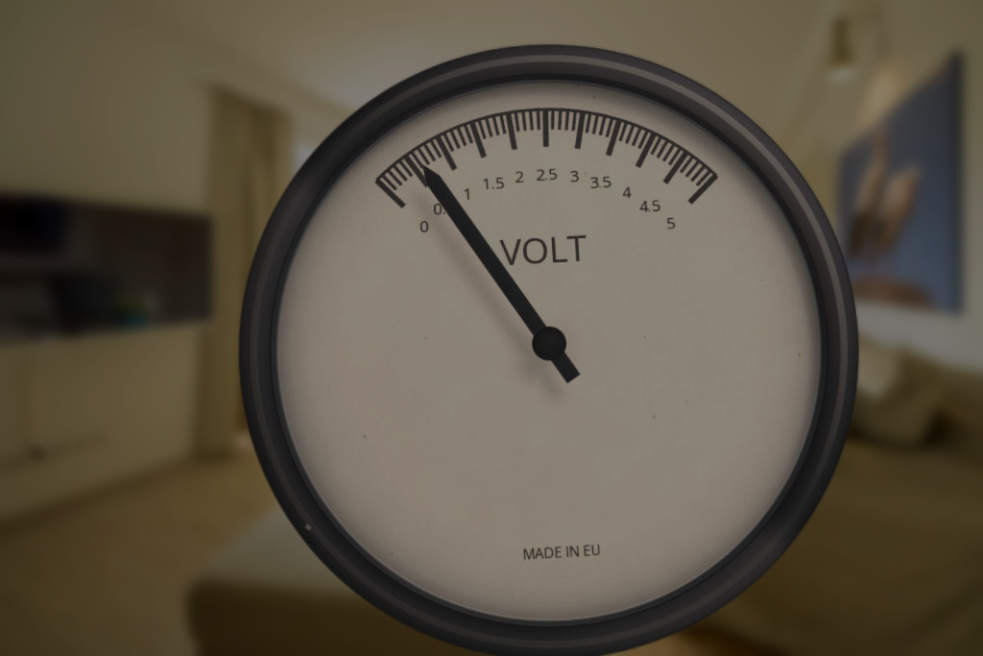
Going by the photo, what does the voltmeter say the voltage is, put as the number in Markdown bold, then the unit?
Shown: **0.6** V
